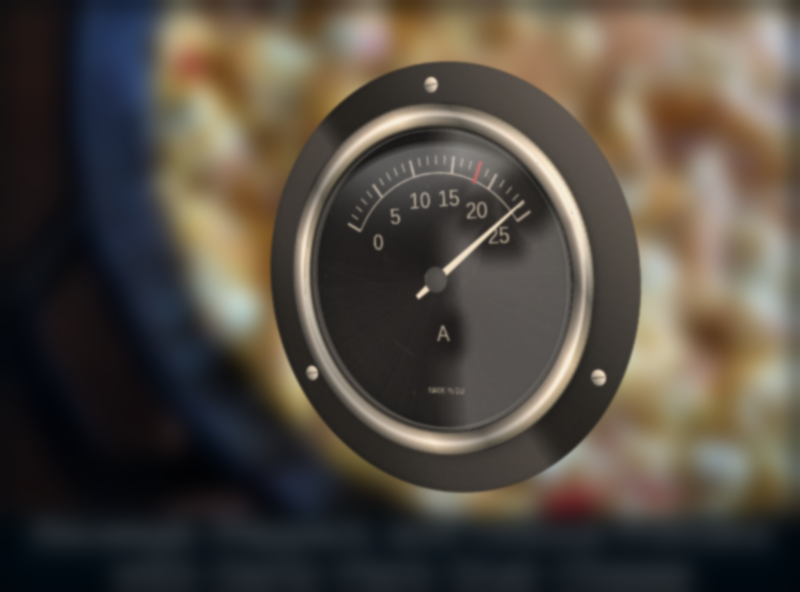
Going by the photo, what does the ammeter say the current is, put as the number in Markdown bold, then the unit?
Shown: **24** A
